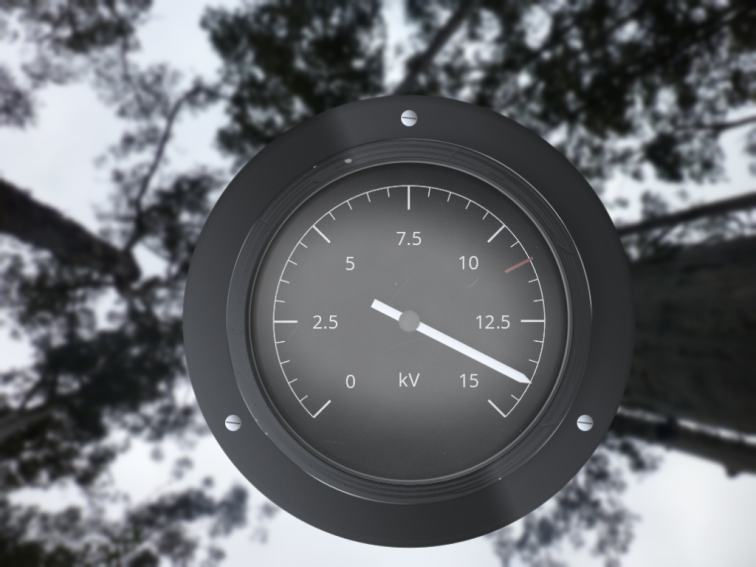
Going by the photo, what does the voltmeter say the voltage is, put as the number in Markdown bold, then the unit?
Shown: **14** kV
